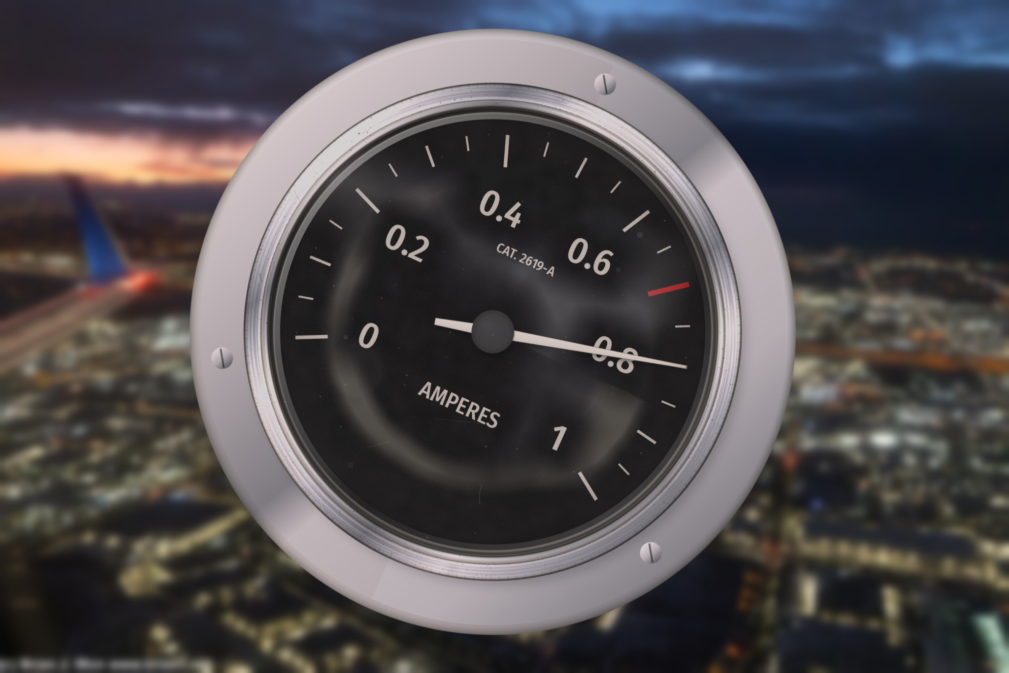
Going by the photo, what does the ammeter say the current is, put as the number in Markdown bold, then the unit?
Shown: **0.8** A
